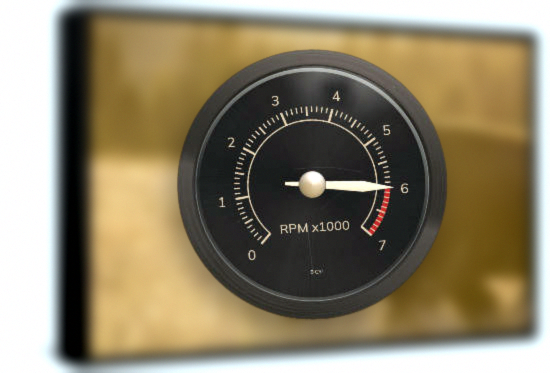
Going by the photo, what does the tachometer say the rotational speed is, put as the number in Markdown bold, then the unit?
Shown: **6000** rpm
